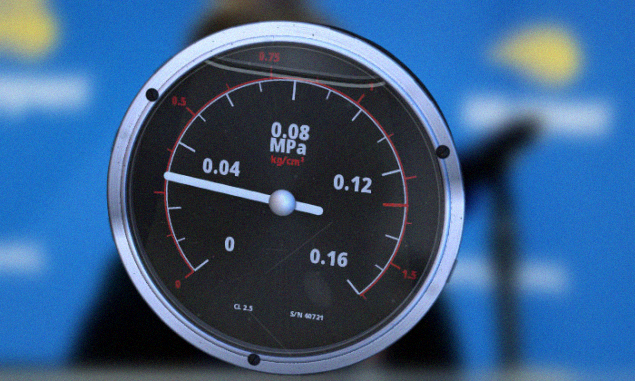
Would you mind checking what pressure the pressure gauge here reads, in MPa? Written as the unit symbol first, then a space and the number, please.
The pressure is MPa 0.03
